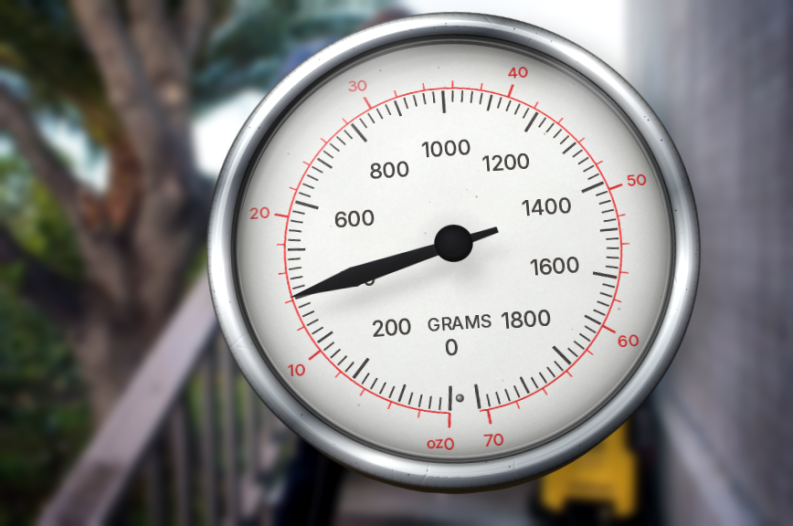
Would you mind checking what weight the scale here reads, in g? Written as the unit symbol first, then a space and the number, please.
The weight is g 400
